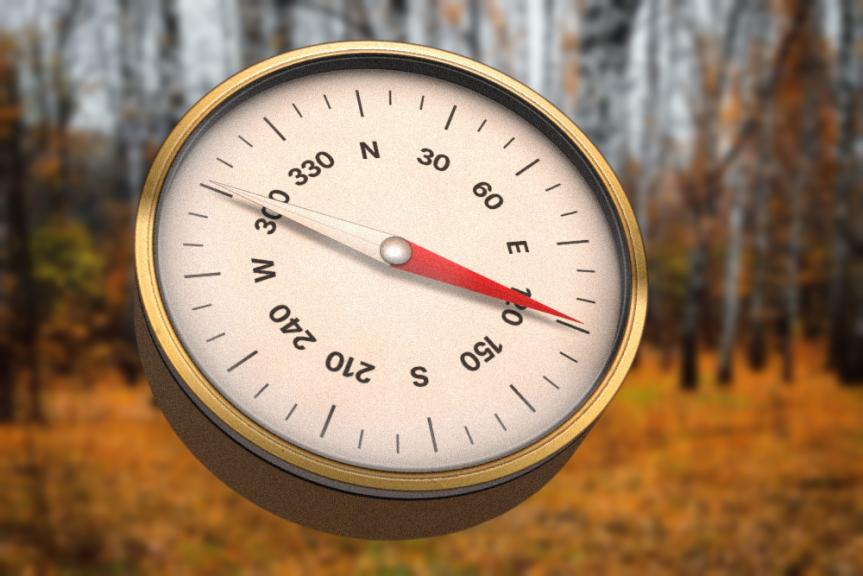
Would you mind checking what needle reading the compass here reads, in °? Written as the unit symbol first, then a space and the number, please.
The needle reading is ° 120
